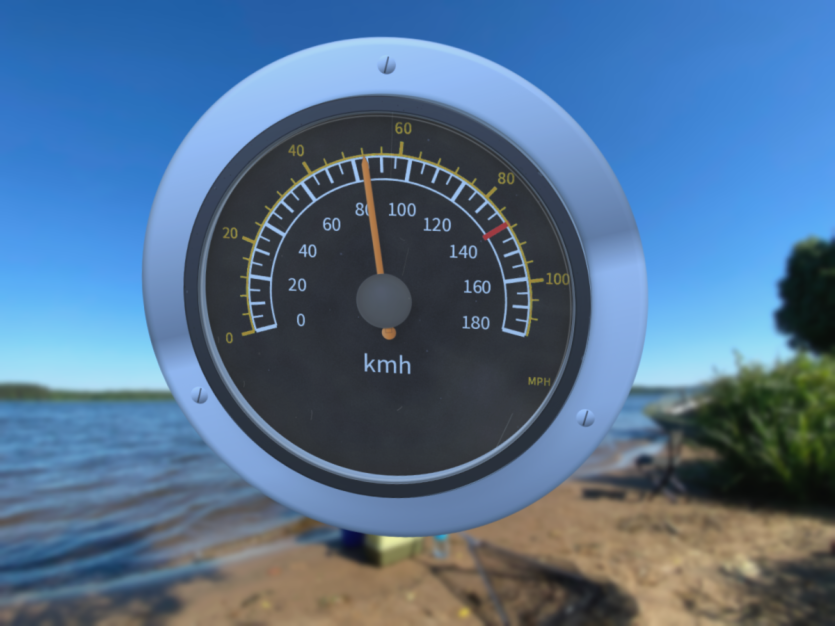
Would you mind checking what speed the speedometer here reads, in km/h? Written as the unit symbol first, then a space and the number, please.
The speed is km/h 85
